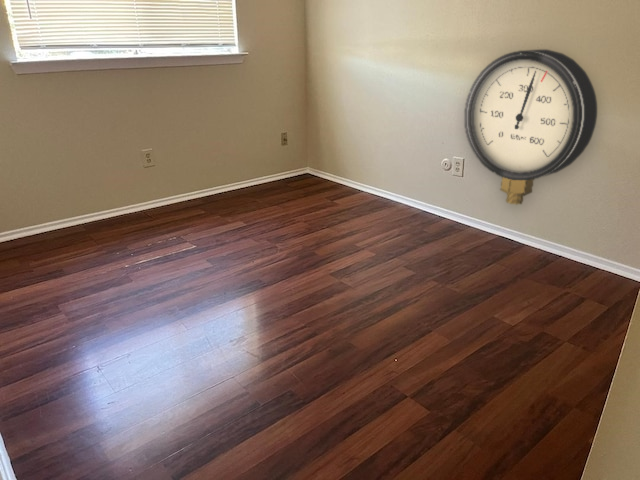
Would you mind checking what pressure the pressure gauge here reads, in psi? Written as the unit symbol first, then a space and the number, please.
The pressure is psi 325
